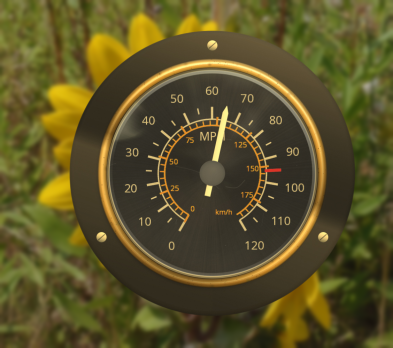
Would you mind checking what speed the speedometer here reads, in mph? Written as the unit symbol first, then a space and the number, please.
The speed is mph 65
